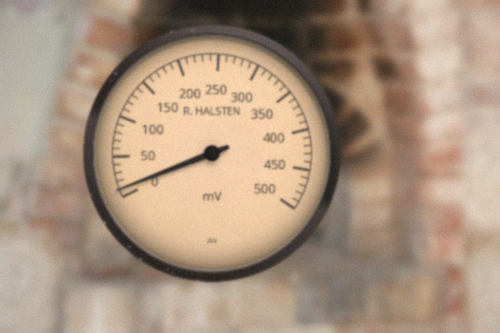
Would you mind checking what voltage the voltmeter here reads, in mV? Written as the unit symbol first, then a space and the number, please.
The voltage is mV 10
